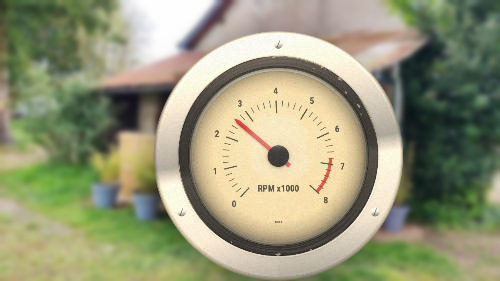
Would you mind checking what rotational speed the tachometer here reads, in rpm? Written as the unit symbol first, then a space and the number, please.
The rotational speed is rpm 2600
